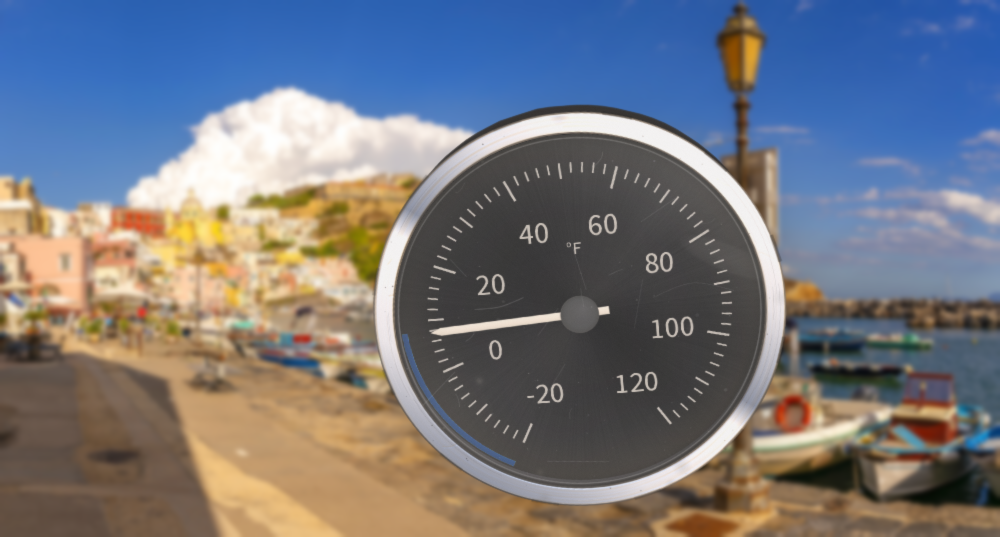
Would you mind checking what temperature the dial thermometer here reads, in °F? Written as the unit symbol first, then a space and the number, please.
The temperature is °F 8
